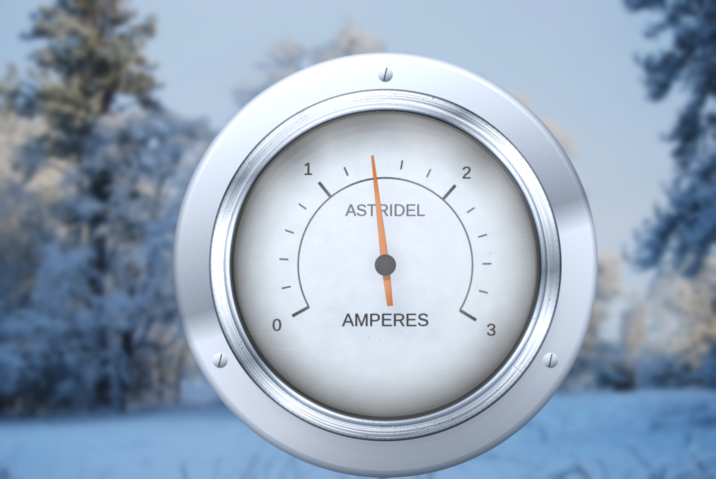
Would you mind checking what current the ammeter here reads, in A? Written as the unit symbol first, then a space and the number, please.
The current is A 1.4
